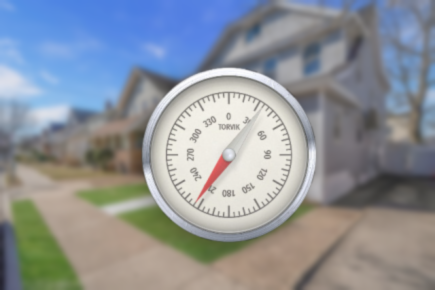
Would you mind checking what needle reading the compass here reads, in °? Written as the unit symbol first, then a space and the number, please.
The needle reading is ° 215
